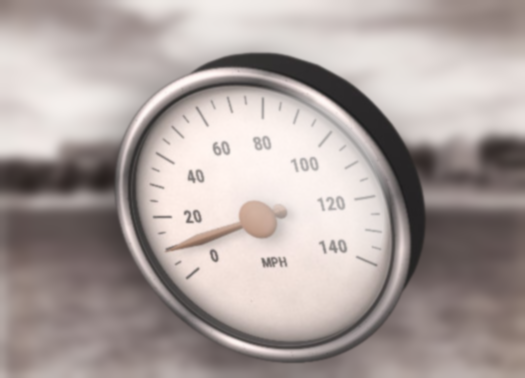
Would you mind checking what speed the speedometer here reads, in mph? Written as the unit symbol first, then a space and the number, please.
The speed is mph 10
